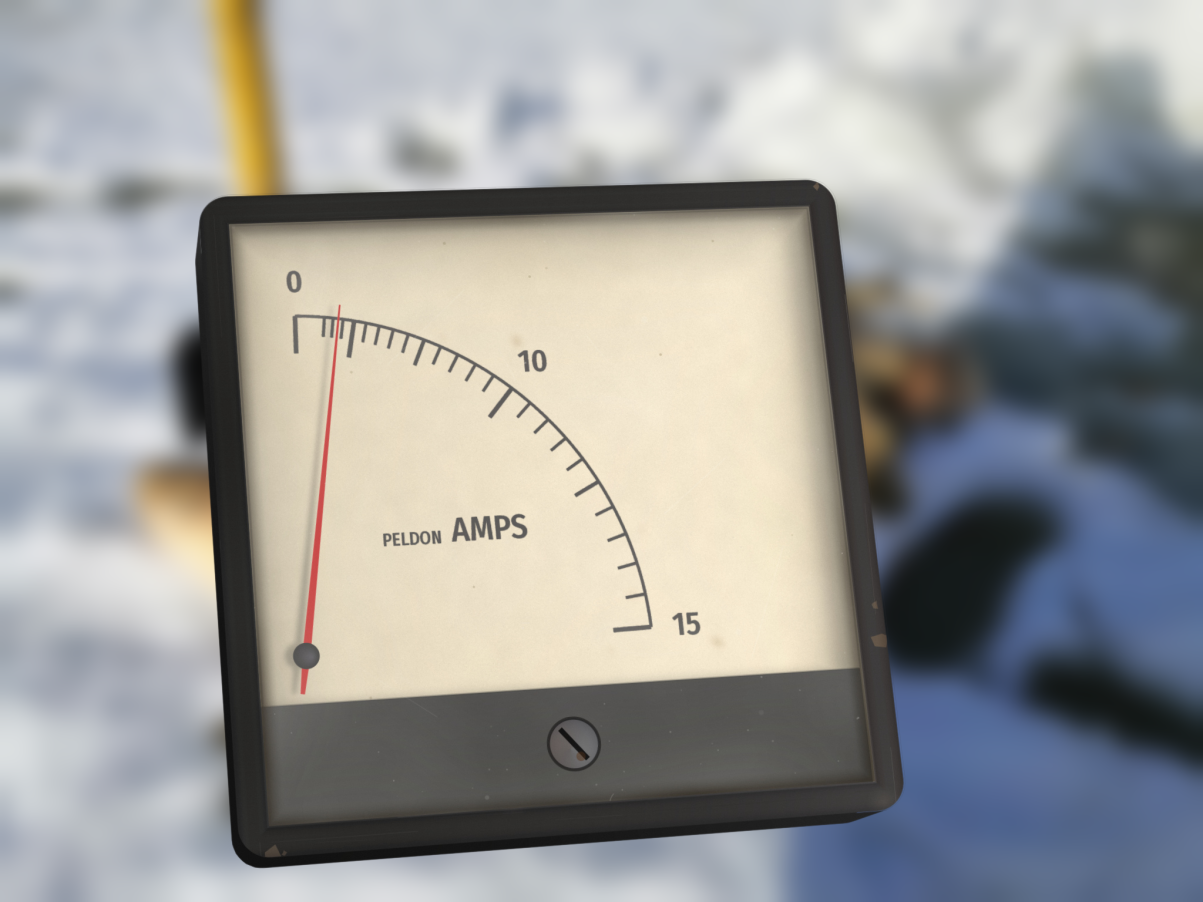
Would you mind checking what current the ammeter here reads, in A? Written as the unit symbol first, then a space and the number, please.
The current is A 4.25
